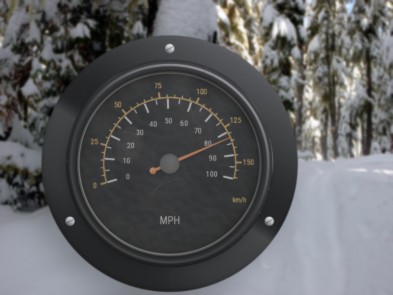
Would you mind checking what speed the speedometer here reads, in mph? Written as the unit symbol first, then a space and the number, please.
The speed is mph 82.5
